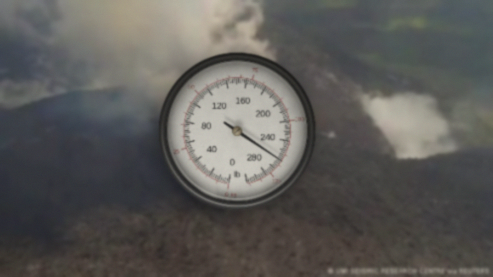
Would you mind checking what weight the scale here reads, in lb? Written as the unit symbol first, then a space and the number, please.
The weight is lb 260
